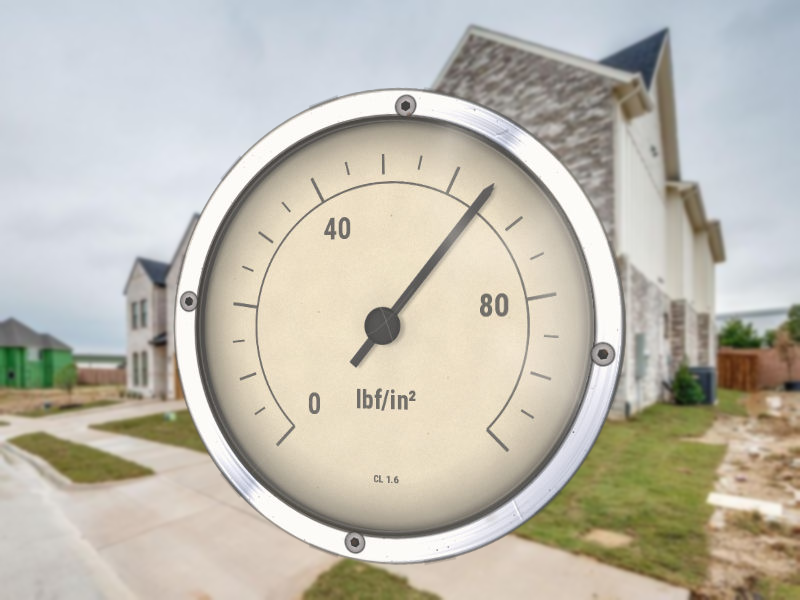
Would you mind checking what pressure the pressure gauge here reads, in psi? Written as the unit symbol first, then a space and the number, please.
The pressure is psi 65
